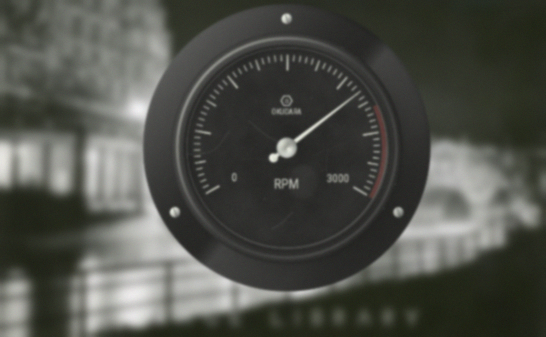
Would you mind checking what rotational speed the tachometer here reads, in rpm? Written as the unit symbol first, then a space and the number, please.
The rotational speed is rpm 2150
